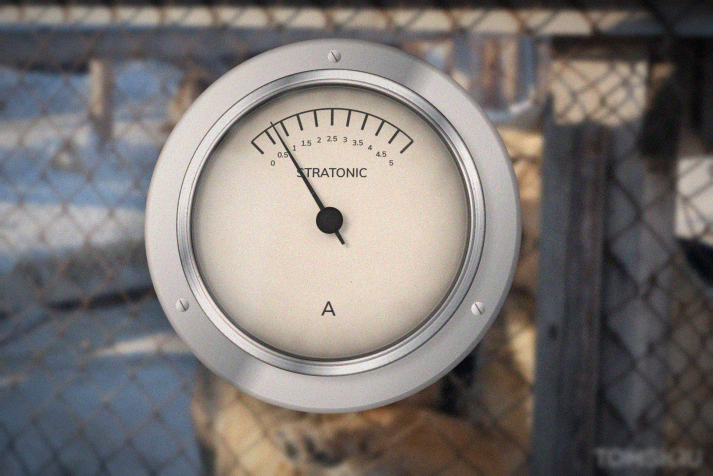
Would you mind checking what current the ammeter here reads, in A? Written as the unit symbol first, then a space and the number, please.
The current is A 0.75
